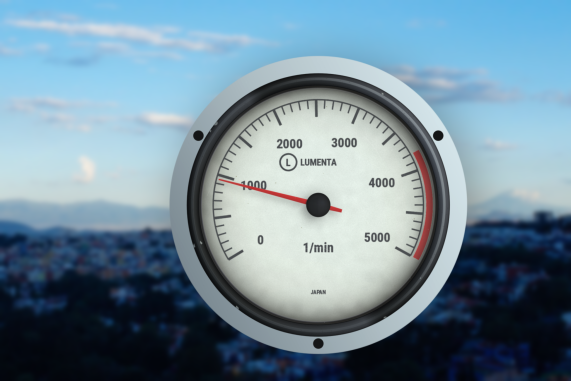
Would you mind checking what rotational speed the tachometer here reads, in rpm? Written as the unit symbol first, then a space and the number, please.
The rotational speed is rpm 950
